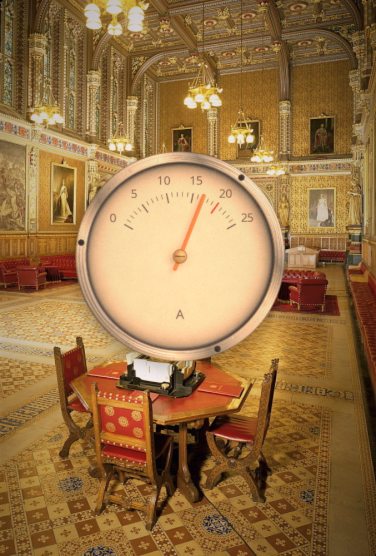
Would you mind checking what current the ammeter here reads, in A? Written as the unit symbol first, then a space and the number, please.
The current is A 17
